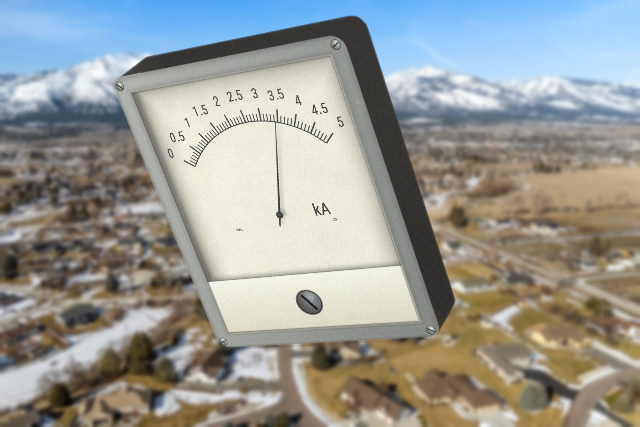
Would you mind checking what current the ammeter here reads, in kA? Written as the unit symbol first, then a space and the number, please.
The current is kA 3.5
